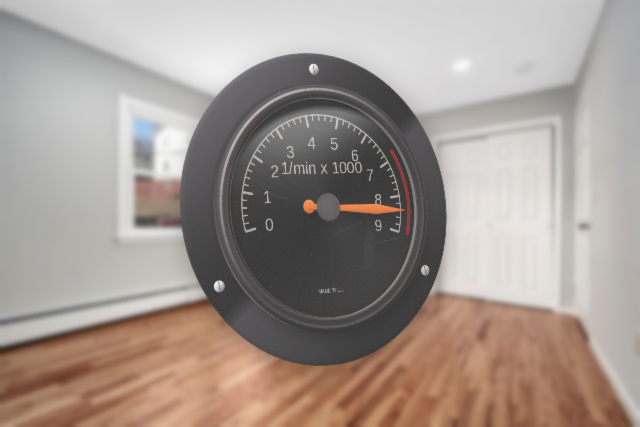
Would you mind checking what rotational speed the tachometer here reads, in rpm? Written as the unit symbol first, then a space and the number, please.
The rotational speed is rpm 8400
